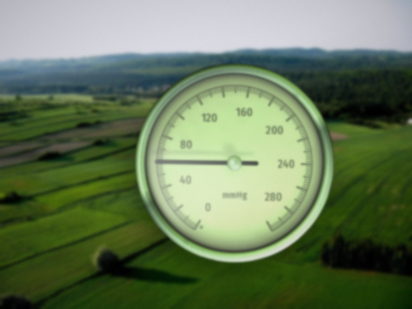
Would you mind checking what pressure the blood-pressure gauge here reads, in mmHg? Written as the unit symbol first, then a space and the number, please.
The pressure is mmHg 60
